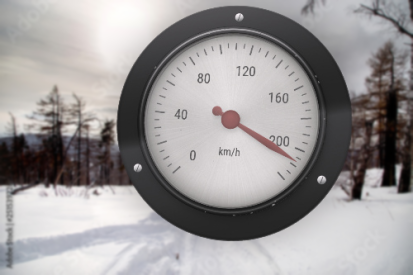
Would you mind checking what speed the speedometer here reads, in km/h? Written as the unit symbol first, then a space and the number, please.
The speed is km/h 207.5
